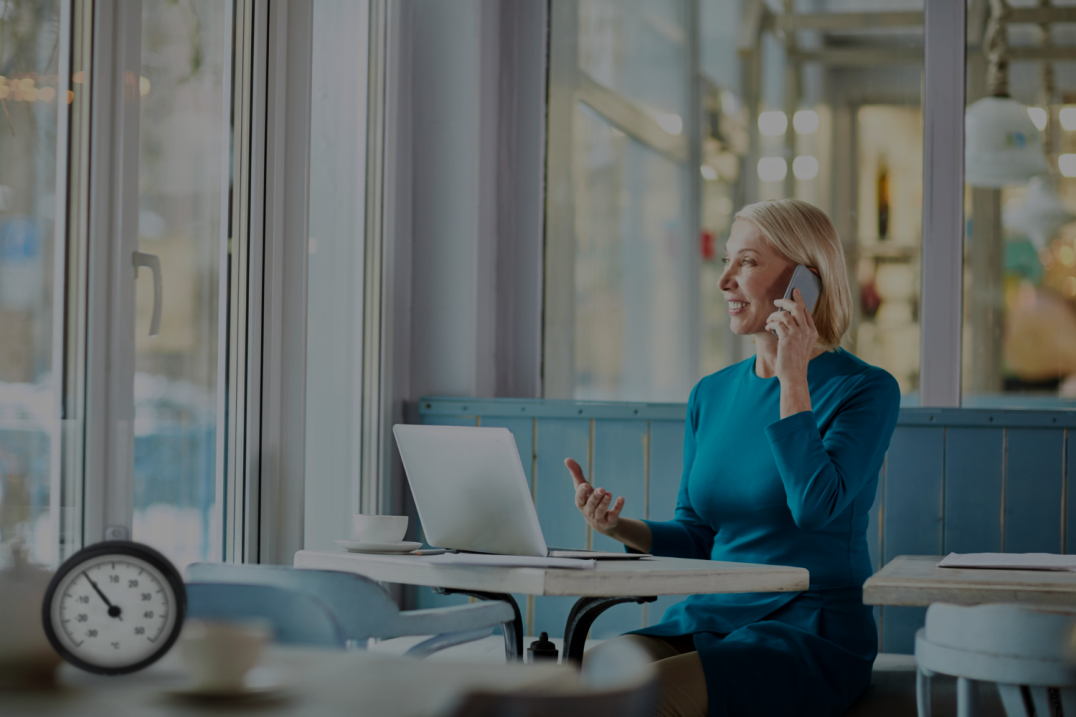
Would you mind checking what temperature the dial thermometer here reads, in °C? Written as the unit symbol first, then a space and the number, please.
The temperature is °C 0
